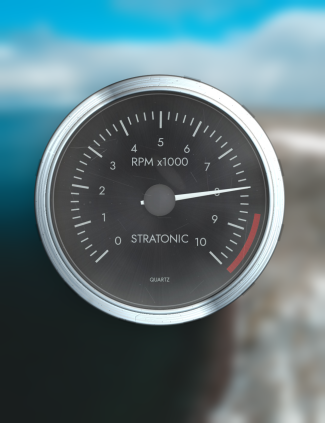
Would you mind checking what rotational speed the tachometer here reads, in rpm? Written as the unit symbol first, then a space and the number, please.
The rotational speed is rpm 8000
